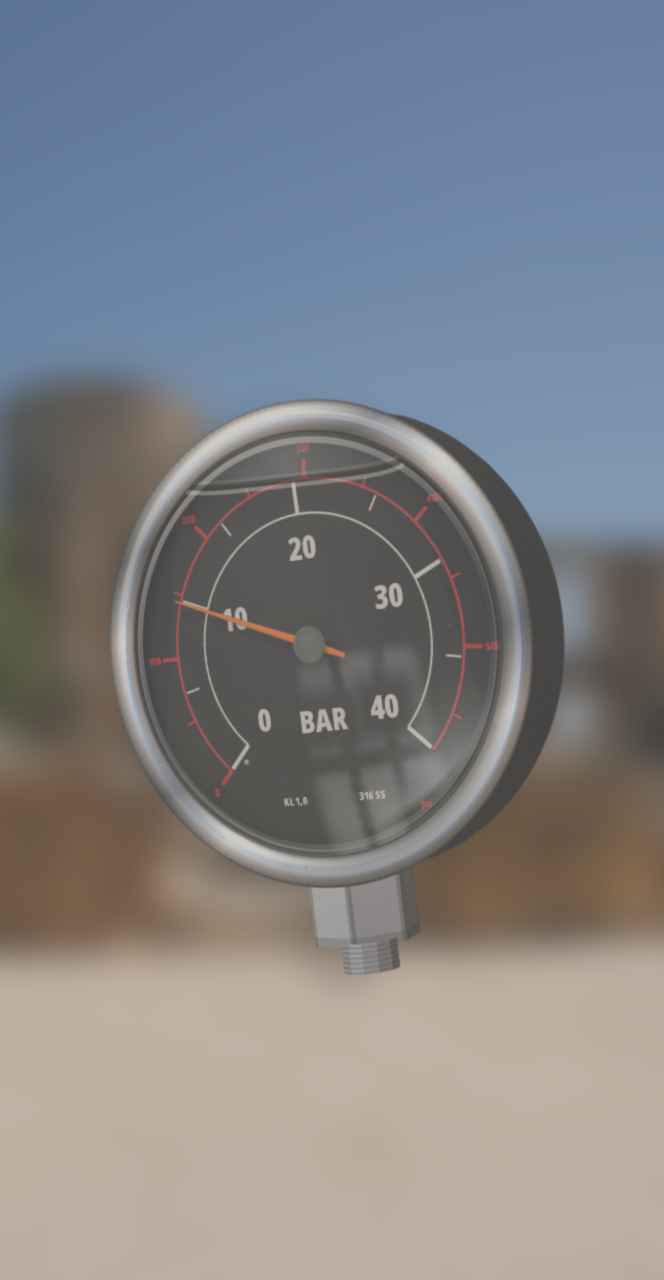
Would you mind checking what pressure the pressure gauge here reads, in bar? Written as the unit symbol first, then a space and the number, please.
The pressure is bar 10
